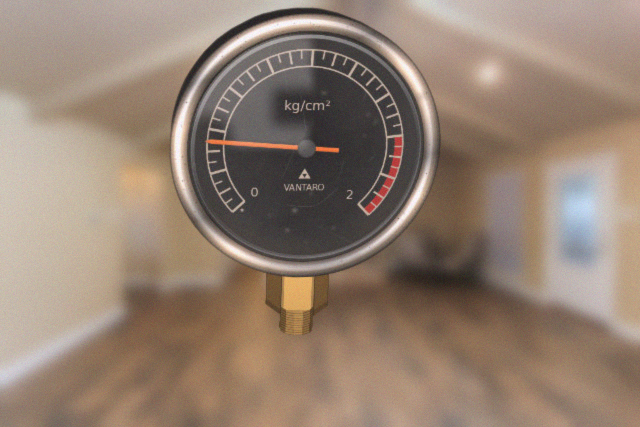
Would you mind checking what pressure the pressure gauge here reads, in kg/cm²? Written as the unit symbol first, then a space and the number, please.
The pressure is kg/cm² 0.35
